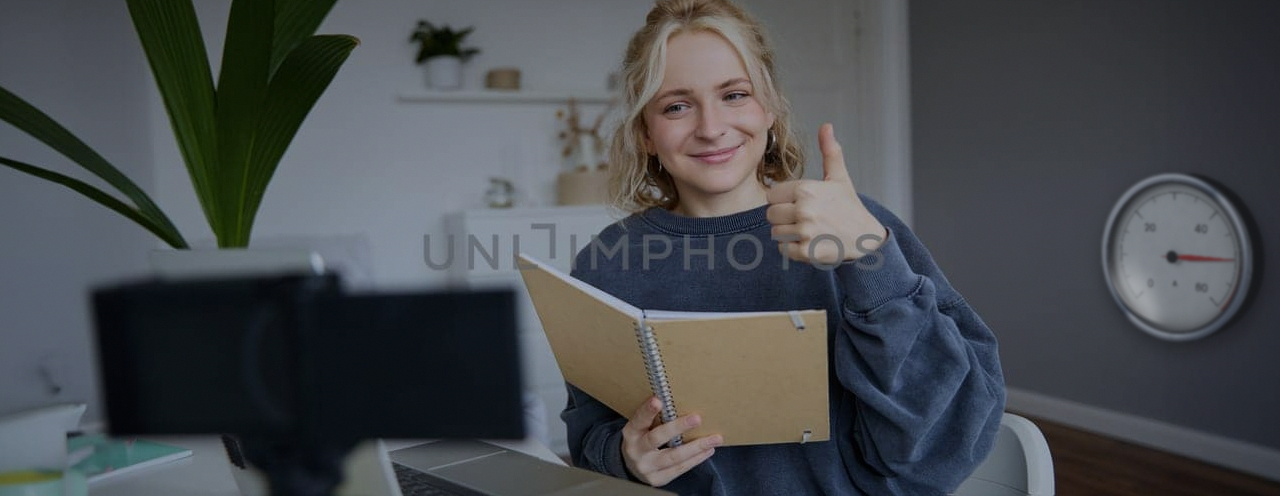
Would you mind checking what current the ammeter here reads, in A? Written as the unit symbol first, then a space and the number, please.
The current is A 50
